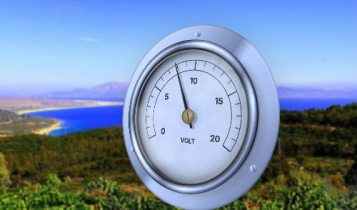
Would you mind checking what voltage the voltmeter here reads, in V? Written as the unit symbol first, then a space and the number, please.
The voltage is V 8
